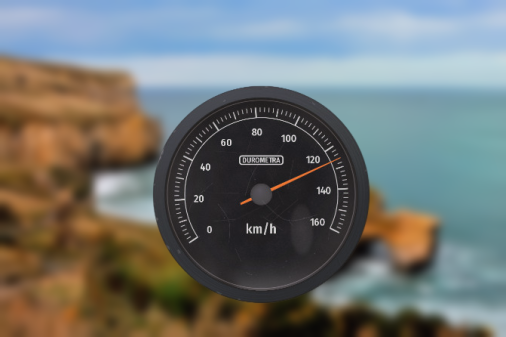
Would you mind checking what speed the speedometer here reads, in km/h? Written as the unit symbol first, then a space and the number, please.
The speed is km/h 126
